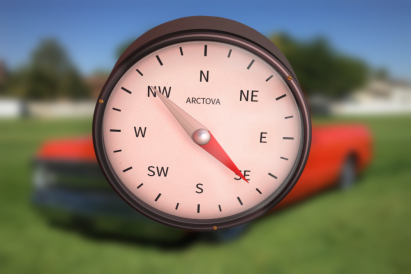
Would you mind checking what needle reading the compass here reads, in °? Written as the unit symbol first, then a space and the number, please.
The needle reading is ° 135
